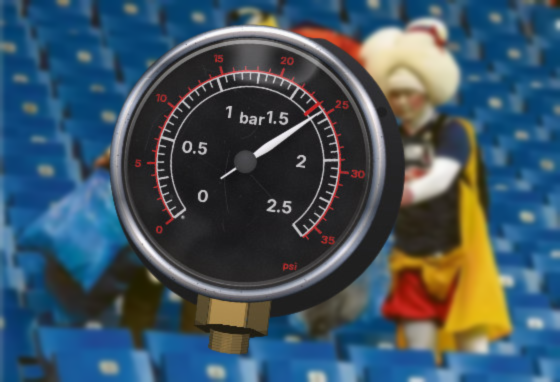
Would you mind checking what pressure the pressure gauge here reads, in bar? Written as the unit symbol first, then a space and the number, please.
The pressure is bar 1.7
